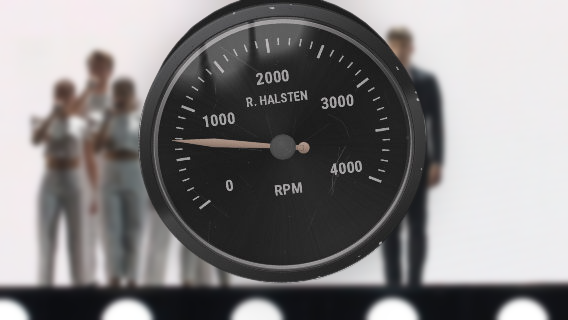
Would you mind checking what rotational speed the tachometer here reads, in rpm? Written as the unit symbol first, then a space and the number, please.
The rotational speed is rpm 700
